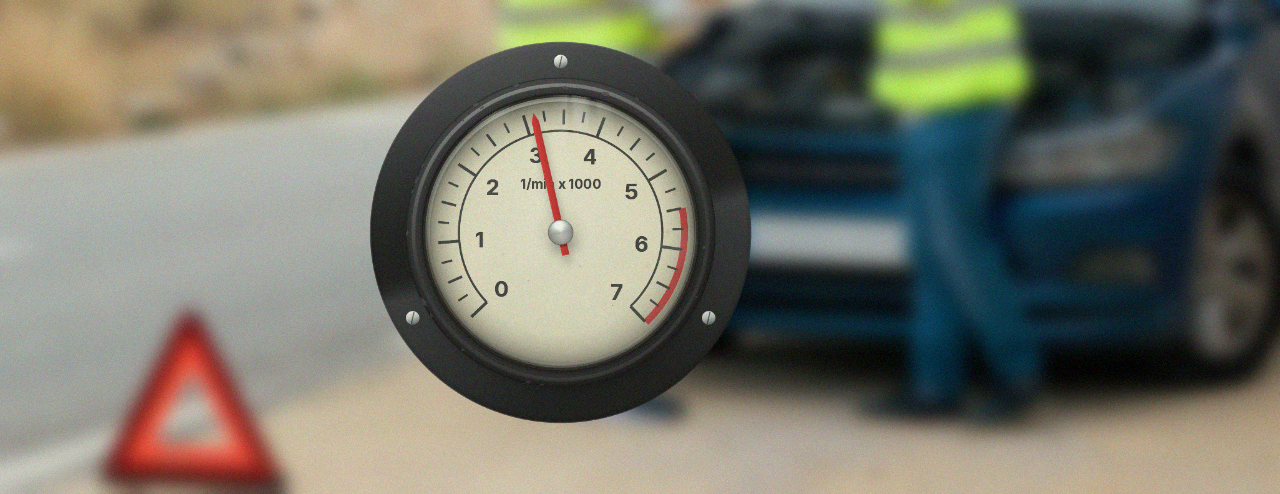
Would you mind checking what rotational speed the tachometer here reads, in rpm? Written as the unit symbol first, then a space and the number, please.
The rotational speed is rpm 3125
